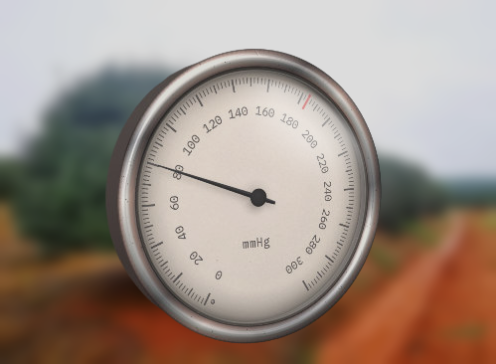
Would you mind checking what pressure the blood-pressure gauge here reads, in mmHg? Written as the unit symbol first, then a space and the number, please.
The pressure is mmHg 80
